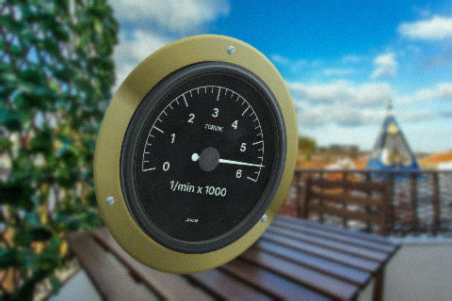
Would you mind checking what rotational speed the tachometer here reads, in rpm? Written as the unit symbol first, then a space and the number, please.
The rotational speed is rpm 5600
